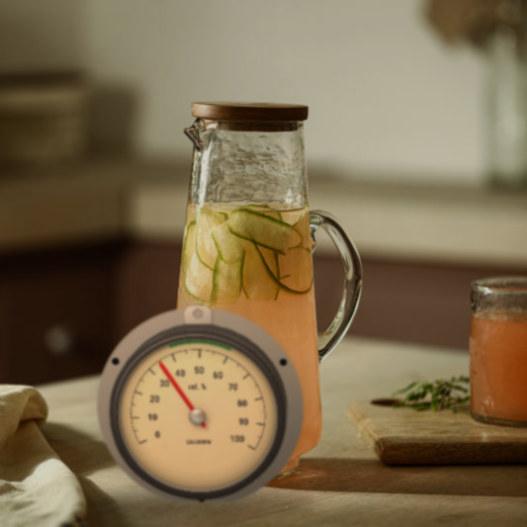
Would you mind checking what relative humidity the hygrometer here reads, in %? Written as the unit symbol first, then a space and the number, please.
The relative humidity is % 35
